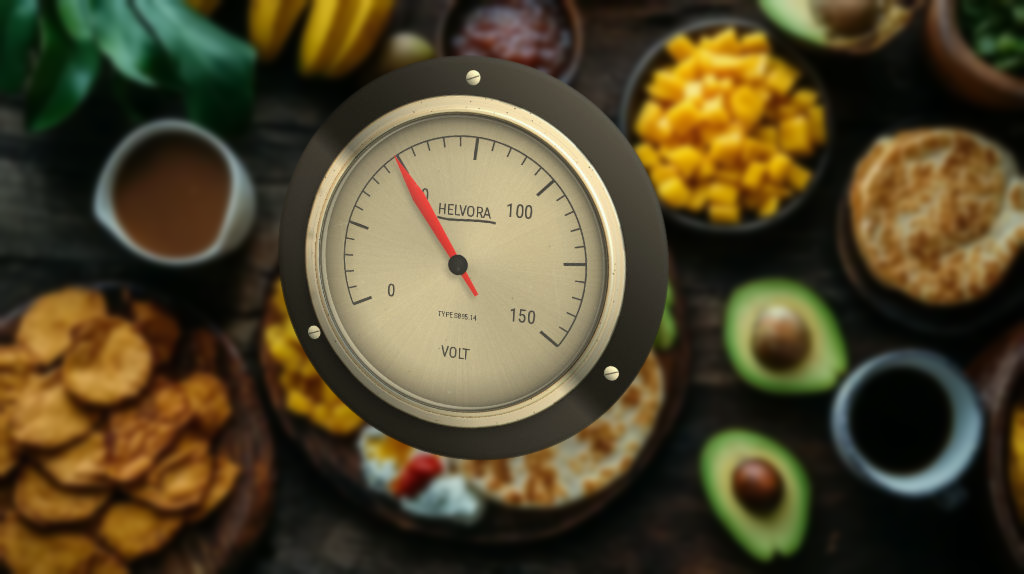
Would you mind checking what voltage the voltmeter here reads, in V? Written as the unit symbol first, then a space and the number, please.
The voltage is V 50
